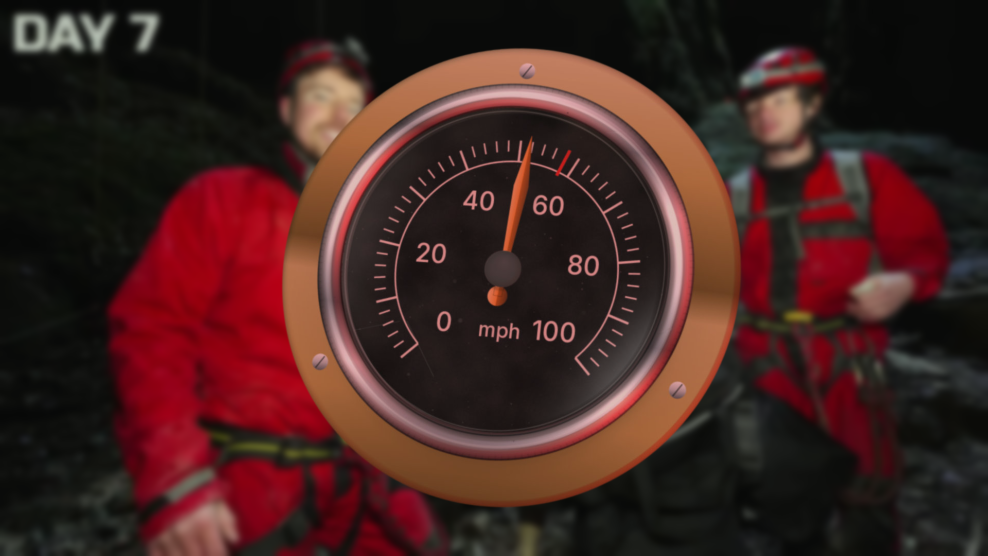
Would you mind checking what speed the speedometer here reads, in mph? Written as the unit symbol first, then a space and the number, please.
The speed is mph 52
